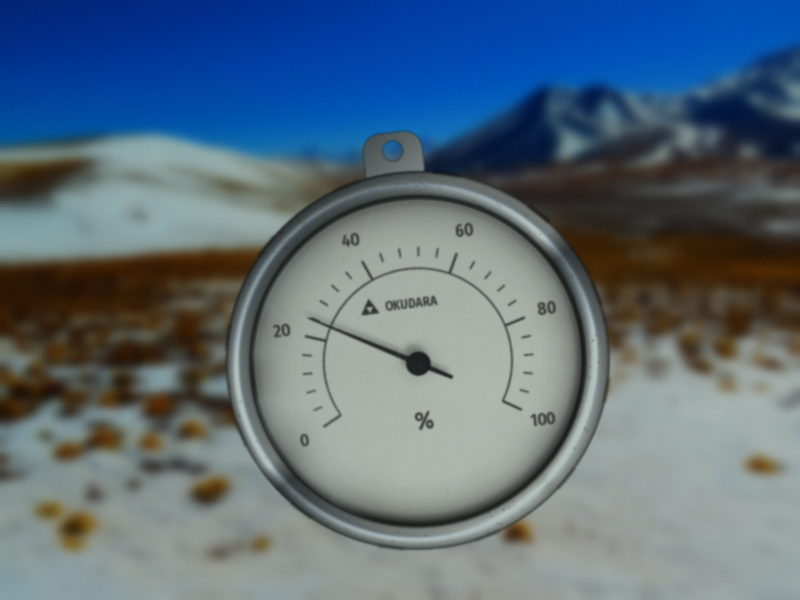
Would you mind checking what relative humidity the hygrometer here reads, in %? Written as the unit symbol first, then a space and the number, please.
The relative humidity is % 24
